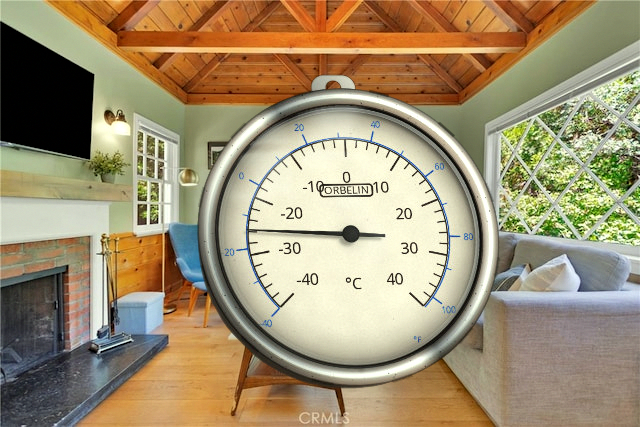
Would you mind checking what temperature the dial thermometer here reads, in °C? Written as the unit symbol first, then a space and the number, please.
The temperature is °C -26
